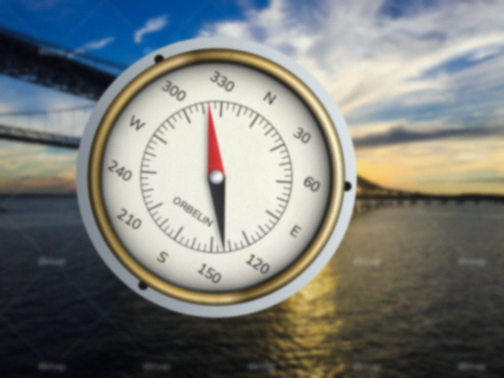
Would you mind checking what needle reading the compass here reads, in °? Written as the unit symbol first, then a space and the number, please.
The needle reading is ° 320
